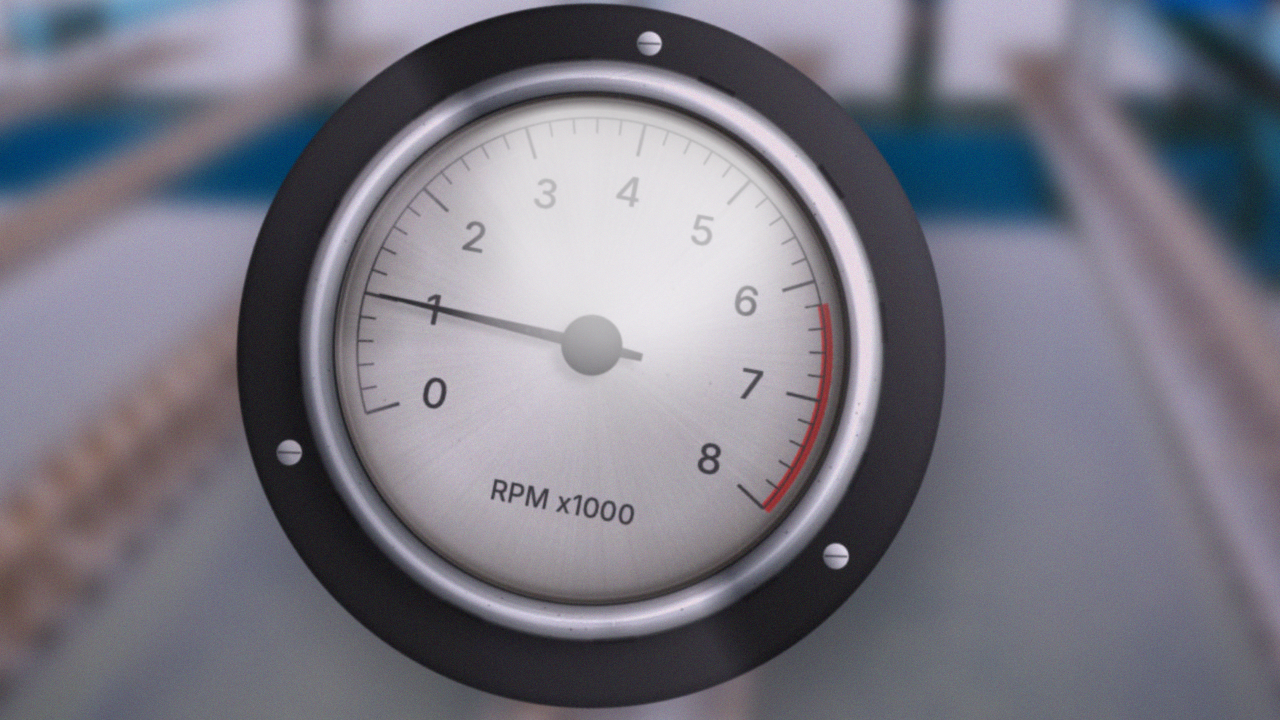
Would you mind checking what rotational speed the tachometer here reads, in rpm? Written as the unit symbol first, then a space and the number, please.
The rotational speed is rpm 1000
